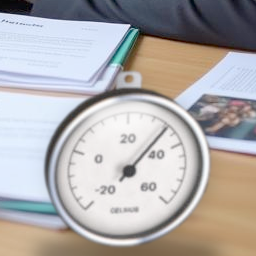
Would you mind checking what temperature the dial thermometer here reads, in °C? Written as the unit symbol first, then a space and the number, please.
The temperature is °C 32
